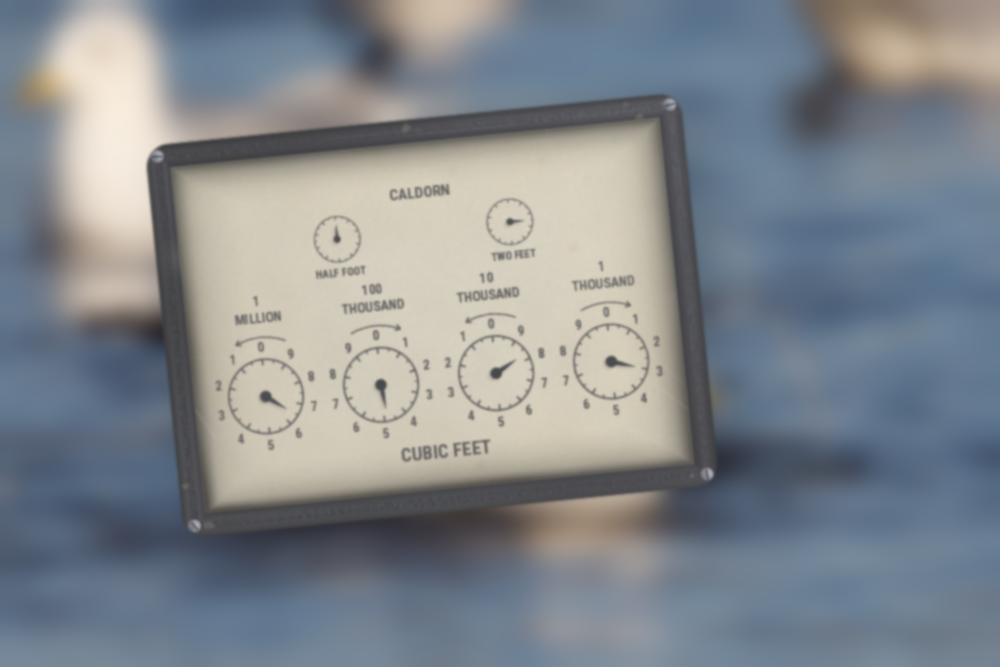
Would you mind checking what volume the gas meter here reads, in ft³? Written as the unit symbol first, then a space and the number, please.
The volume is ft³ 648300
